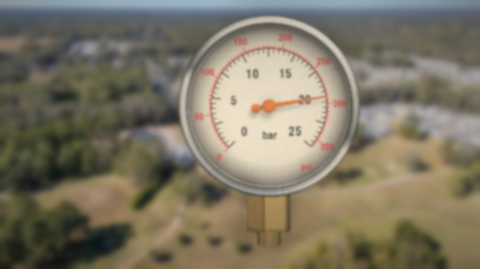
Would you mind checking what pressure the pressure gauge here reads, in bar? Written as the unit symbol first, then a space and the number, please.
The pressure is bar 20
